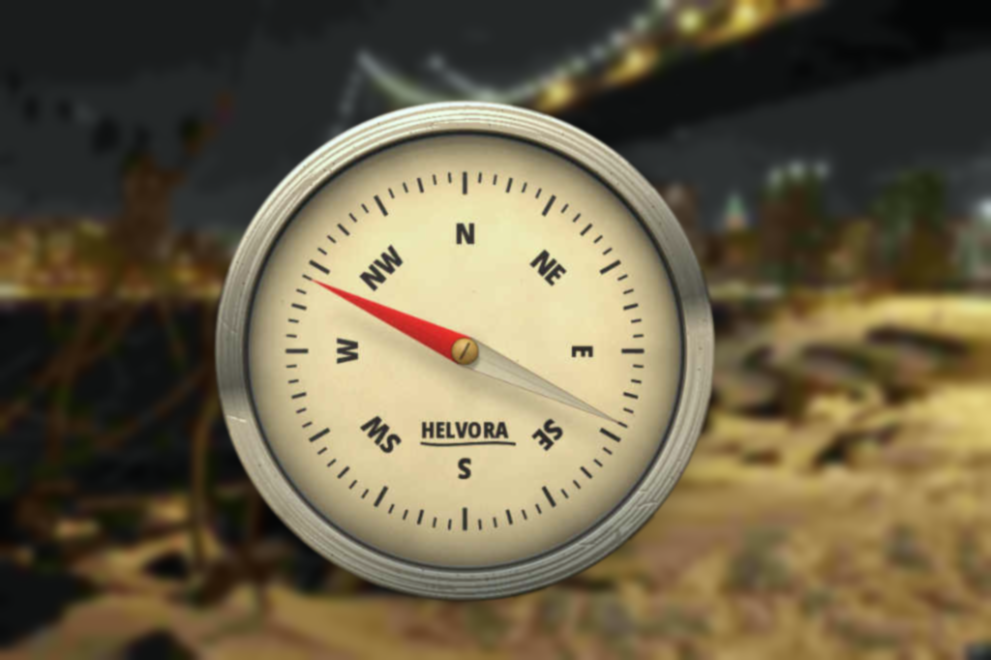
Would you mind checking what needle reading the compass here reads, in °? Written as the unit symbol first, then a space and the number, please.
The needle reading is ° 295
